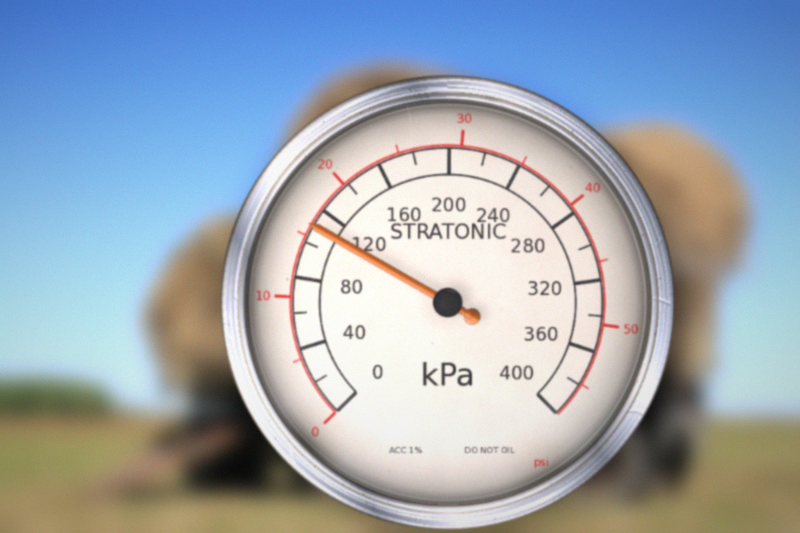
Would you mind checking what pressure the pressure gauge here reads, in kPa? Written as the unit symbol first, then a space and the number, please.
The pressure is kPa 110
